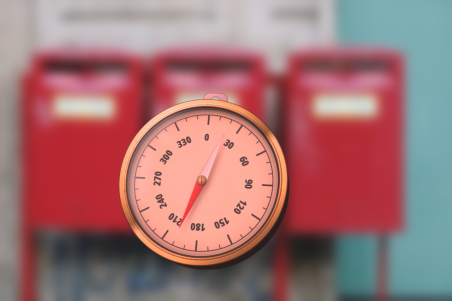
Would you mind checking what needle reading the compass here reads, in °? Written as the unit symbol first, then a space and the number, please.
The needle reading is ° 200
